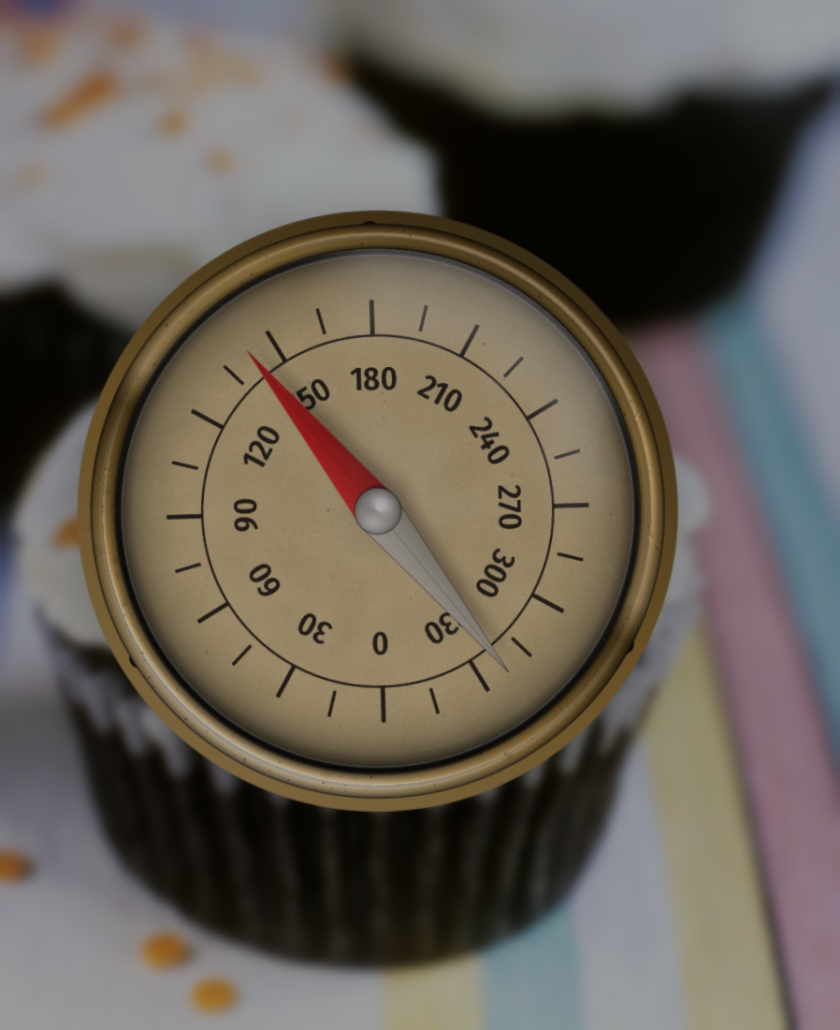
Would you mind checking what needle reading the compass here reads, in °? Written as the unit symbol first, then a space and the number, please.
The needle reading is ° 142.5
